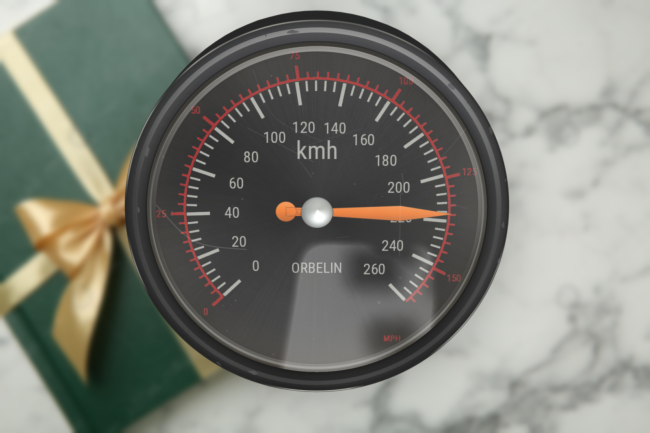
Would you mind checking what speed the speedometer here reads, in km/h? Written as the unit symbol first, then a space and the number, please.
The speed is km/h 216
